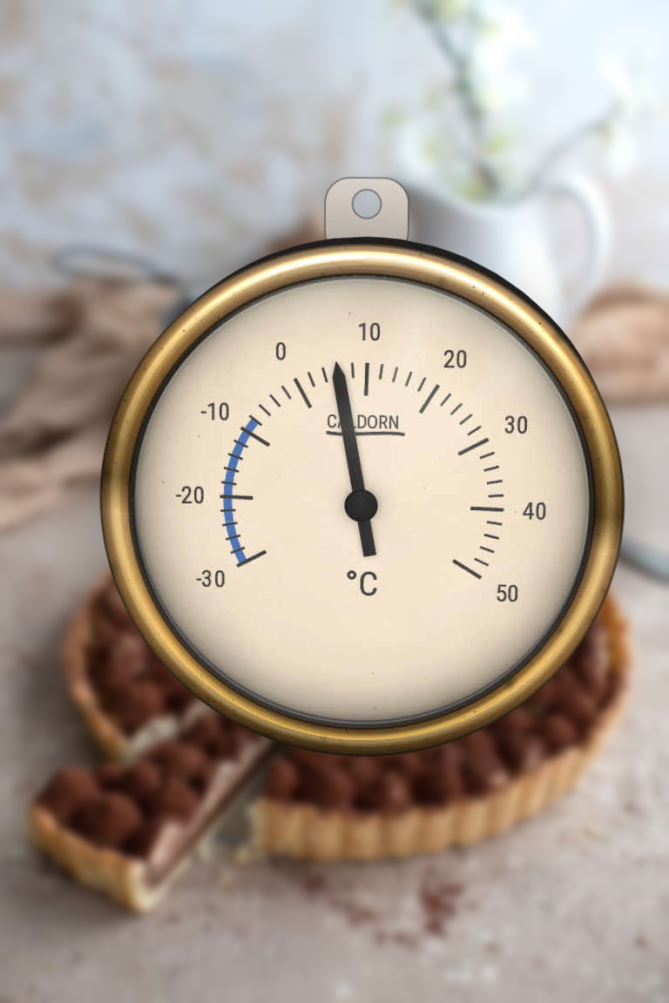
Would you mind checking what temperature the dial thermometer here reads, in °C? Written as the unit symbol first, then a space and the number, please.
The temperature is °C 6
